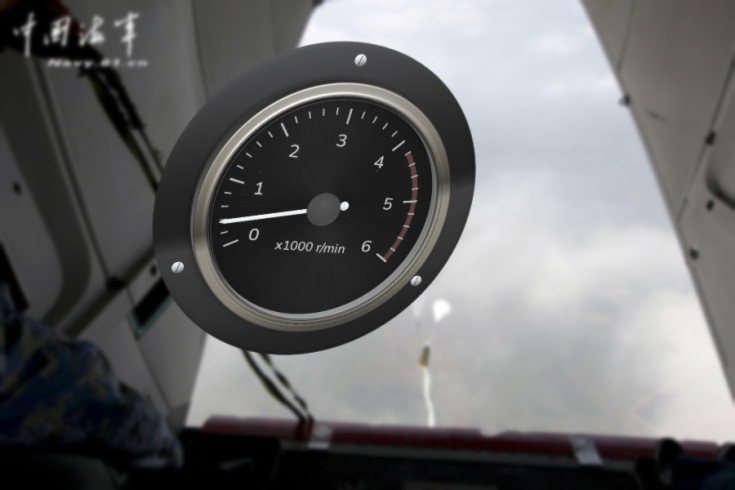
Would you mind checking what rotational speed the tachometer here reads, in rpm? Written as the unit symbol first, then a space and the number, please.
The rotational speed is rpm 400
